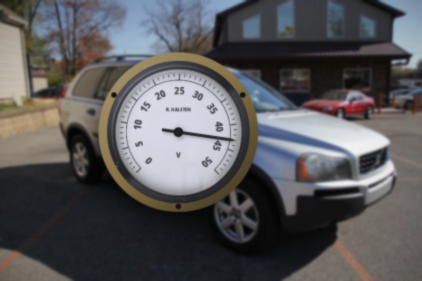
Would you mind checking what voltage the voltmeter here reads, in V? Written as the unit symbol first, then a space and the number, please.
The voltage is V 43
